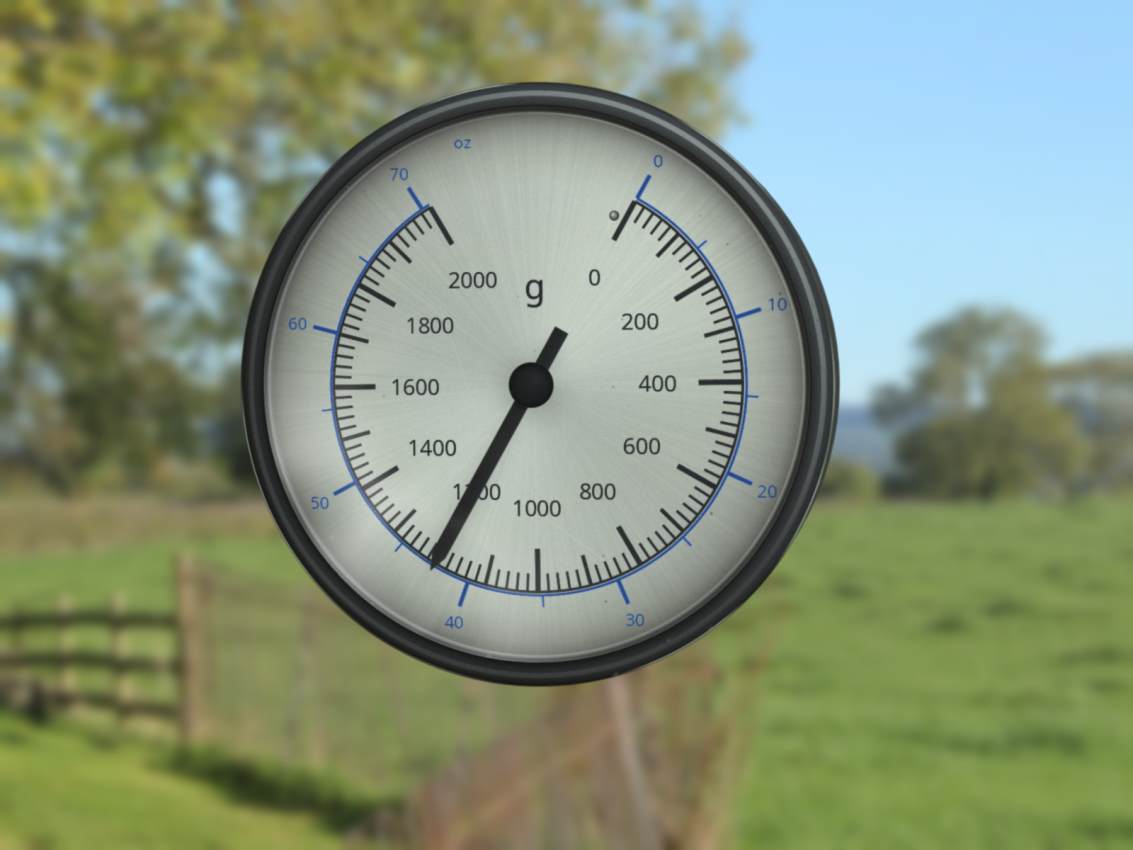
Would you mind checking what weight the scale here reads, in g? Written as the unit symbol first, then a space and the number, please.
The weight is g 1200
